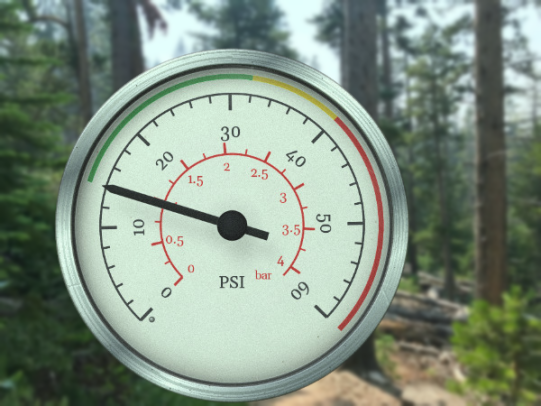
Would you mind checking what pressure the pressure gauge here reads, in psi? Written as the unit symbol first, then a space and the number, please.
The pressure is psi 14
